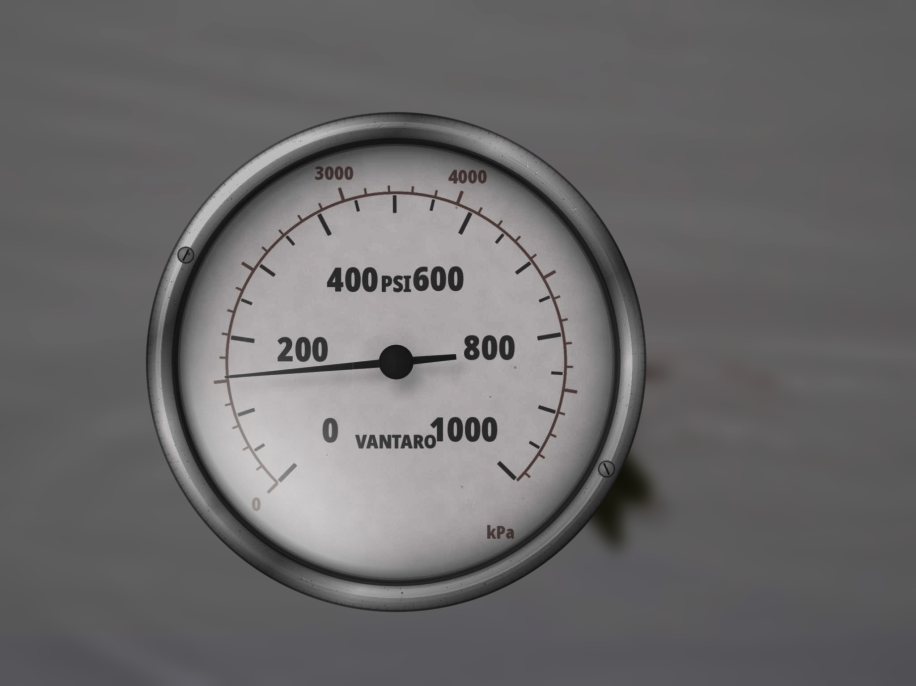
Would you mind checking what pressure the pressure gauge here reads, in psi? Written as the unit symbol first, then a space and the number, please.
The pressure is psi 150
